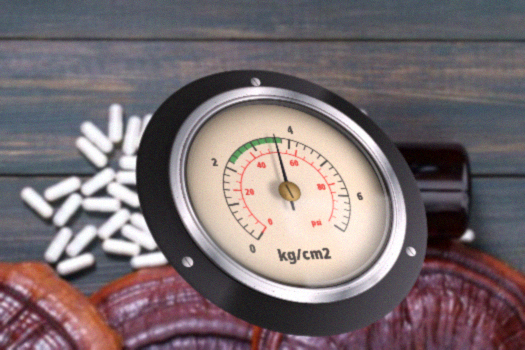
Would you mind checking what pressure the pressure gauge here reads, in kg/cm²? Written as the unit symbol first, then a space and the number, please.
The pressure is kg/cm² 3.6
